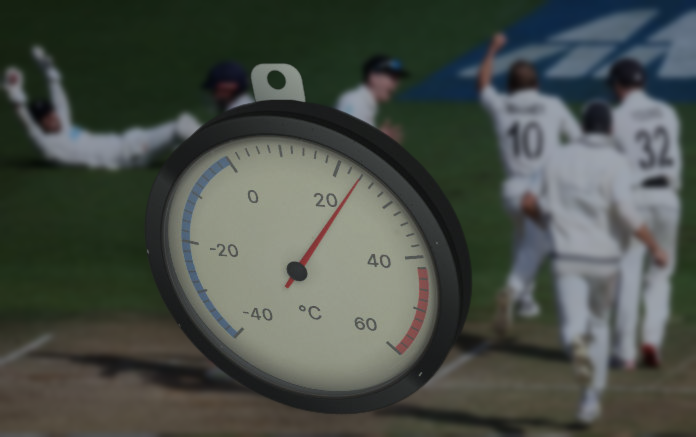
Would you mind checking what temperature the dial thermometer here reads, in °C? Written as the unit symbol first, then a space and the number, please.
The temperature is °C 24
